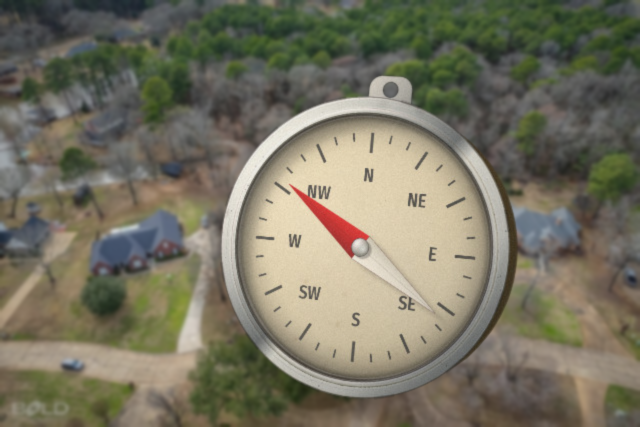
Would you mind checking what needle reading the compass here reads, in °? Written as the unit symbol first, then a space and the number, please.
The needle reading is ° 305
